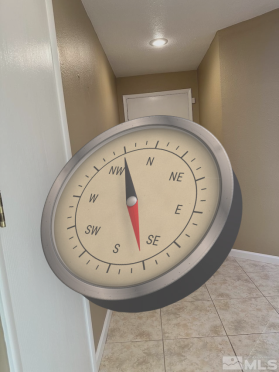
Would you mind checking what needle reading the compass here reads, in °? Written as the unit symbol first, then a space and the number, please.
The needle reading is ° 150
